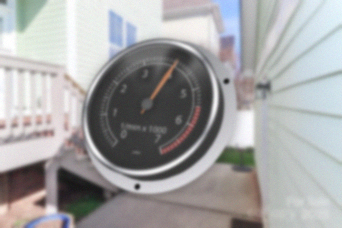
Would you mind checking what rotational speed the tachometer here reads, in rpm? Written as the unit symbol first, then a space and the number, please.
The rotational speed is rpm 4000
